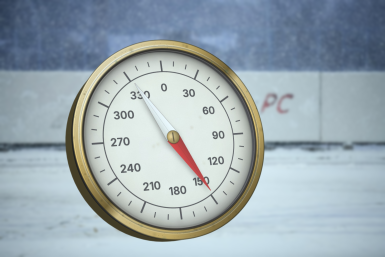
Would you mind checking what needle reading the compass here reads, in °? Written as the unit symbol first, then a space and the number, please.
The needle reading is ° 150
